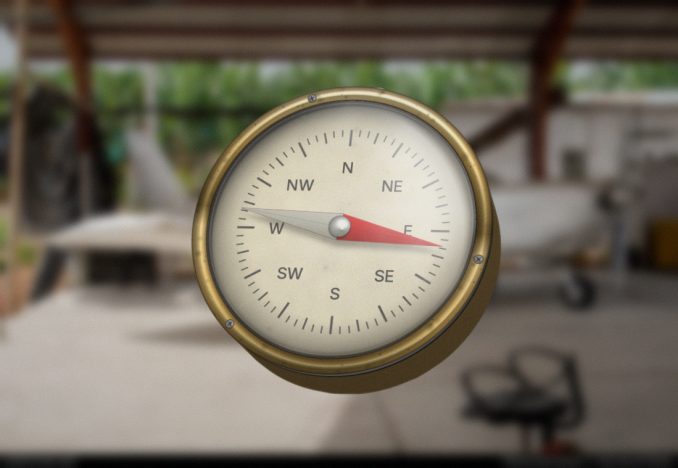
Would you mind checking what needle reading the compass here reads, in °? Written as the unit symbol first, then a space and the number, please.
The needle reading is ° 100
